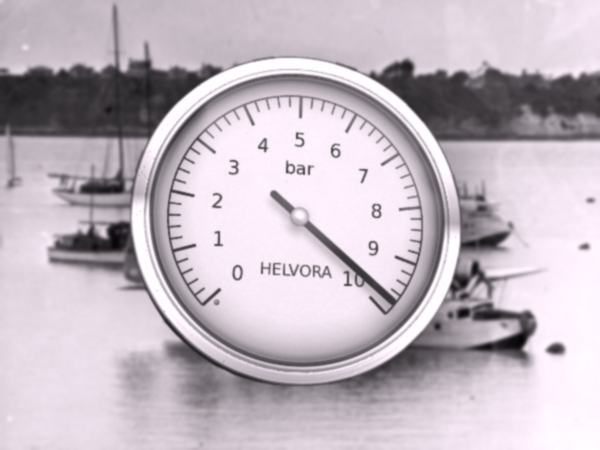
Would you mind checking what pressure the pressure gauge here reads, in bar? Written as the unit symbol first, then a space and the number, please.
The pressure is bar 9.8
